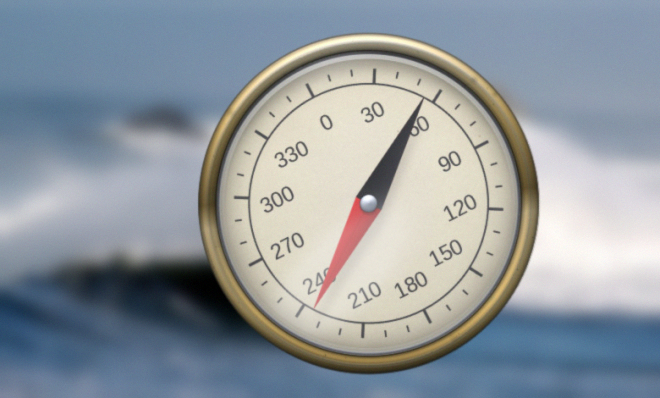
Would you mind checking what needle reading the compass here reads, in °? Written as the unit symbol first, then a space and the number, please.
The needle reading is ° 235
